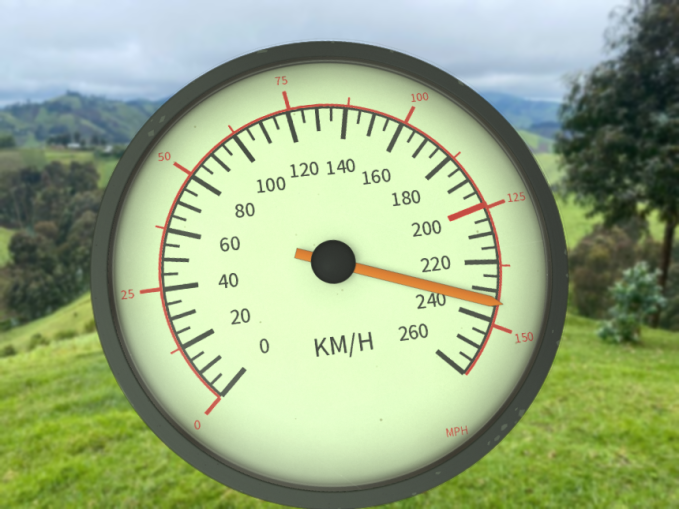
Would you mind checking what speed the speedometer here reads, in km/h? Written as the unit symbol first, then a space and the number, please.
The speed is km/h 235
